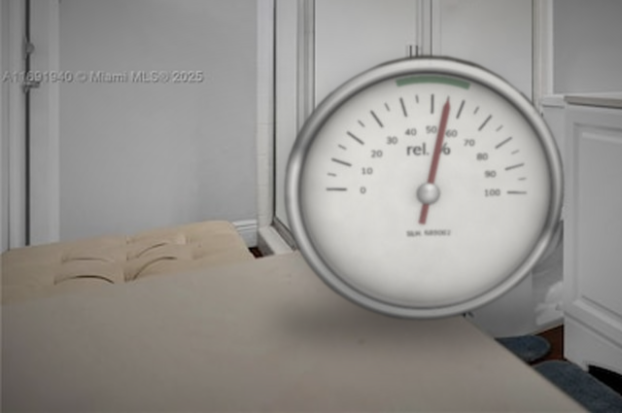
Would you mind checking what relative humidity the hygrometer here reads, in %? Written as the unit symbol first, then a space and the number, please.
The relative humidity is % 55
